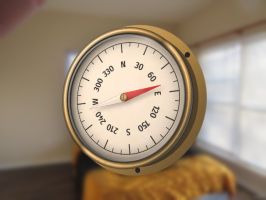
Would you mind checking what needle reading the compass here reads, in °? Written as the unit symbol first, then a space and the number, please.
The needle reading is ° 80
